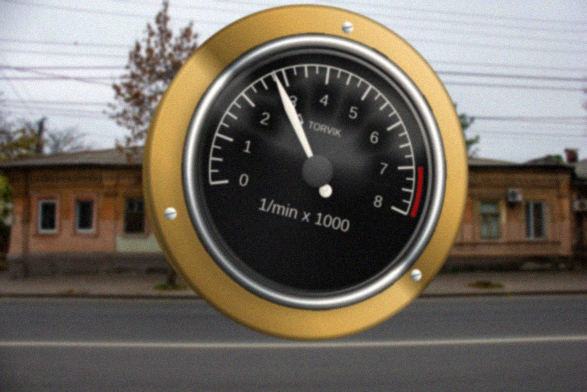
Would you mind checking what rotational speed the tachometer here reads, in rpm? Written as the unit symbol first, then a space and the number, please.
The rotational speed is rpm 2750
